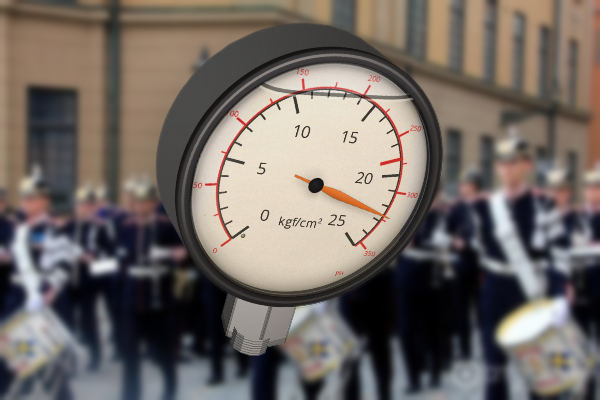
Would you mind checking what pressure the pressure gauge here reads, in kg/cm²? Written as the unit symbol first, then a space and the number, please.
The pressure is kg/cm² 22.5
